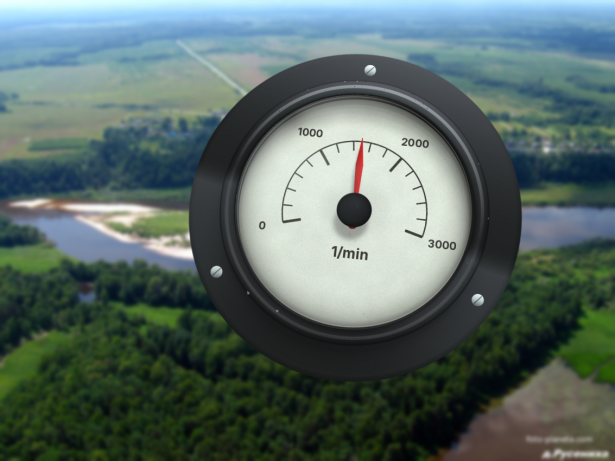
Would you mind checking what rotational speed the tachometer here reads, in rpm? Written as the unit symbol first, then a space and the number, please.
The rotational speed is rpm 1500
